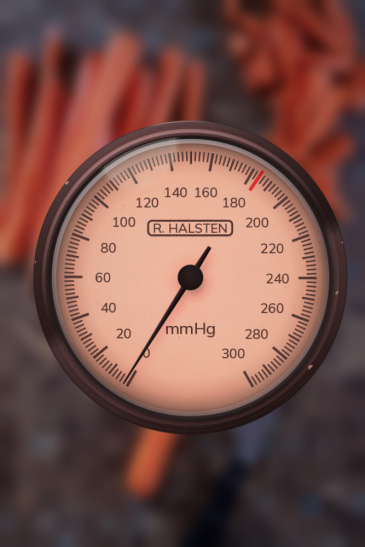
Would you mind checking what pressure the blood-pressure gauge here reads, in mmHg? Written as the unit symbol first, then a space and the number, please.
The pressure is mmHg 2
